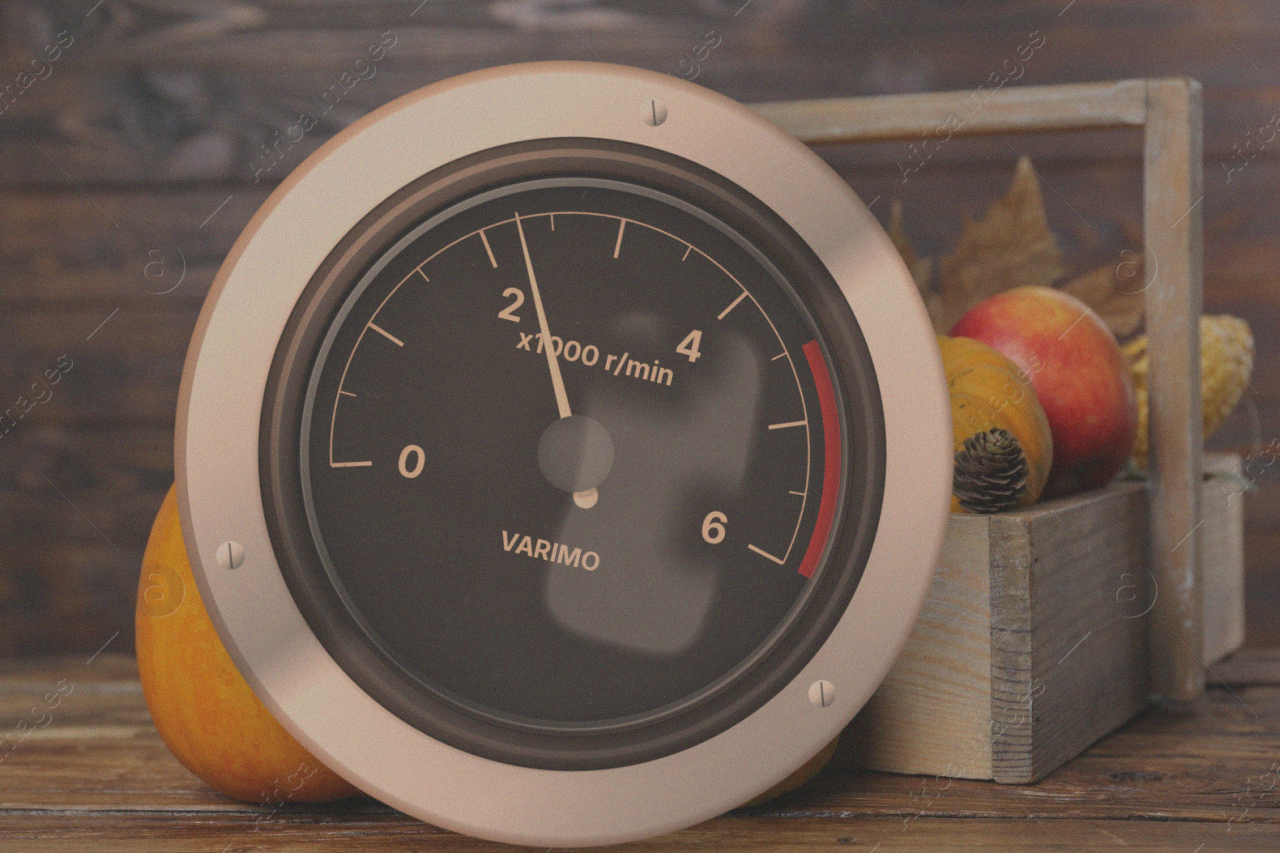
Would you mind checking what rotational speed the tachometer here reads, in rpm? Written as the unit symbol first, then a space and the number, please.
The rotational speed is rpm 2250
